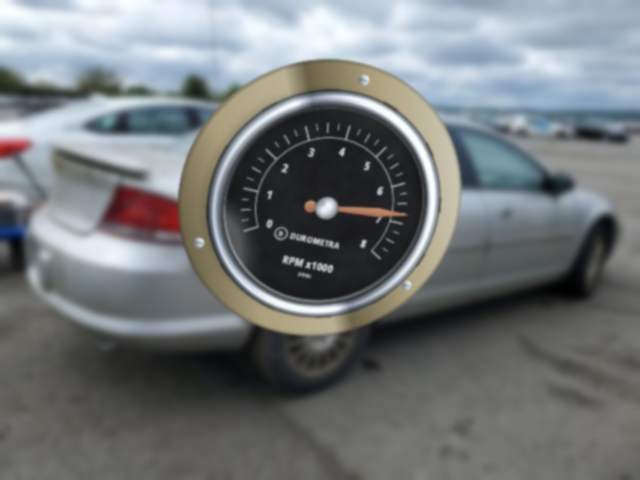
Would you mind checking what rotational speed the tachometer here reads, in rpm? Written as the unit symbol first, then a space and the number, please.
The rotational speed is rpm 6750
